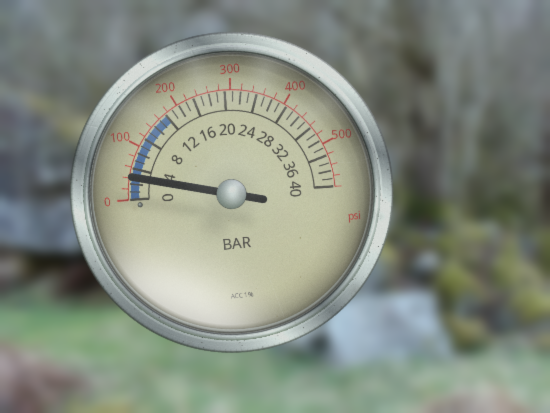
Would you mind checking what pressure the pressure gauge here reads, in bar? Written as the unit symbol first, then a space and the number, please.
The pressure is bar 3
